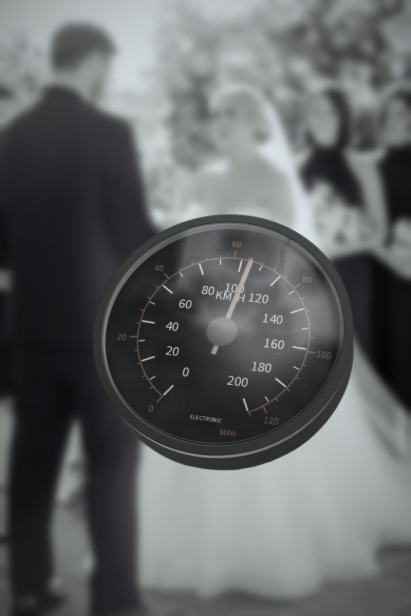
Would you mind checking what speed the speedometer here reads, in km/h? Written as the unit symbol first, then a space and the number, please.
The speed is km/h 105
